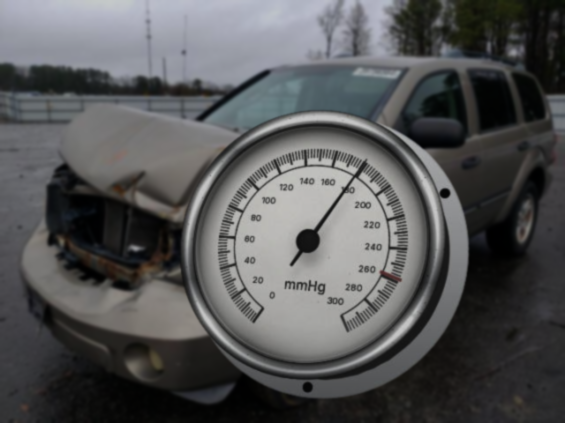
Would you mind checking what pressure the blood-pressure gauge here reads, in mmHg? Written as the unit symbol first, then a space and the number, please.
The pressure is mmHg 180
